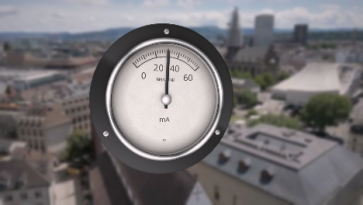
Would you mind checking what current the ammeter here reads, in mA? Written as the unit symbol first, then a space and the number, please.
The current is mA 30
